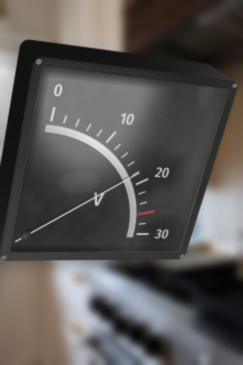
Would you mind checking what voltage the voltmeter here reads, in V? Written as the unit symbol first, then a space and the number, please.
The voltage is V 18
